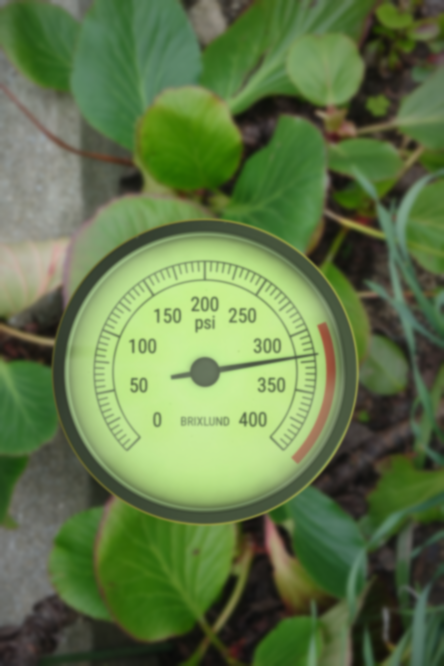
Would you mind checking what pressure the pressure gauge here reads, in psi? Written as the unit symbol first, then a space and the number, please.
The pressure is psi 320
